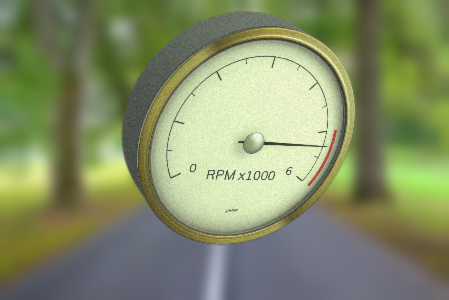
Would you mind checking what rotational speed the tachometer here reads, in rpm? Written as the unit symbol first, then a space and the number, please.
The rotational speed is rpm 5250
